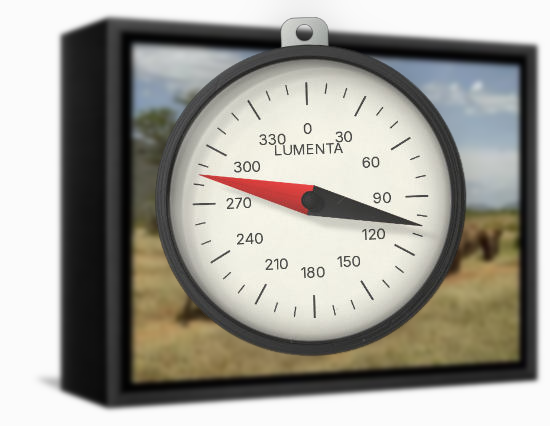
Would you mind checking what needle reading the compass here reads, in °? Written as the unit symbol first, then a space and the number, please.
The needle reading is ° 285
